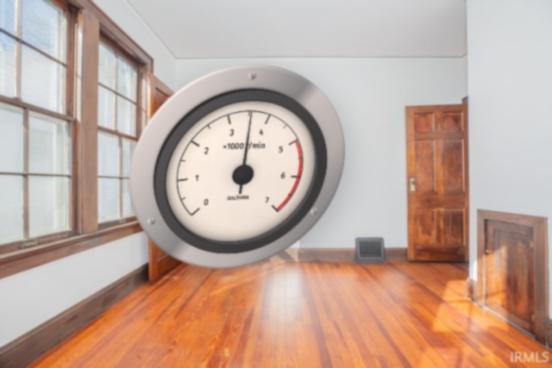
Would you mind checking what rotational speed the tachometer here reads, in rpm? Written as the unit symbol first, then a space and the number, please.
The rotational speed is rpm 3500
